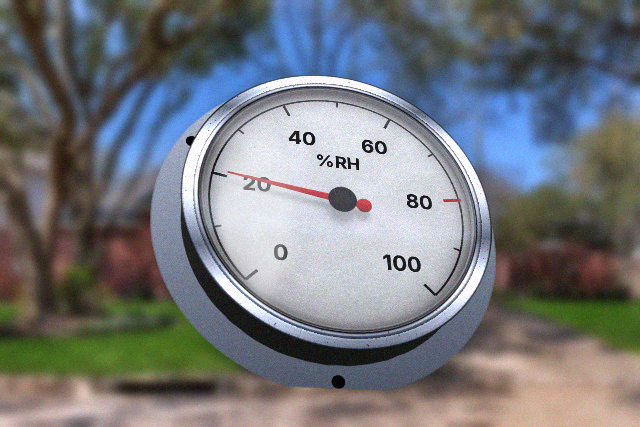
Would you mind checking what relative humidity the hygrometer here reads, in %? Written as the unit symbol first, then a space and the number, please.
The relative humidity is % 20
